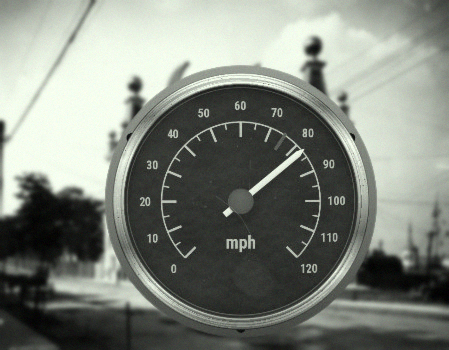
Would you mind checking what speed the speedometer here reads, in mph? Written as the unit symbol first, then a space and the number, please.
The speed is mph 82.5
